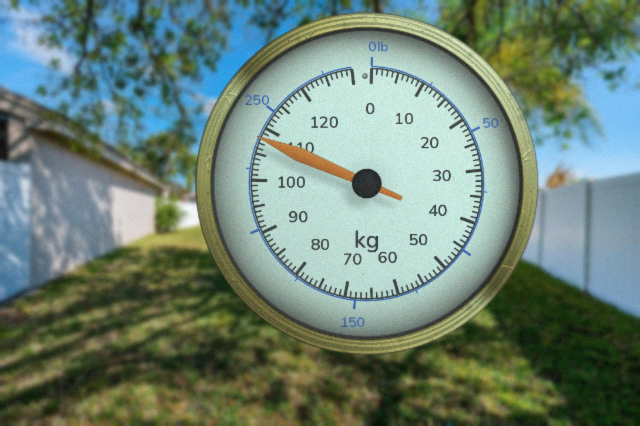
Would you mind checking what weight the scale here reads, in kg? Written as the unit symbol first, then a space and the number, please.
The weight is kg 108
